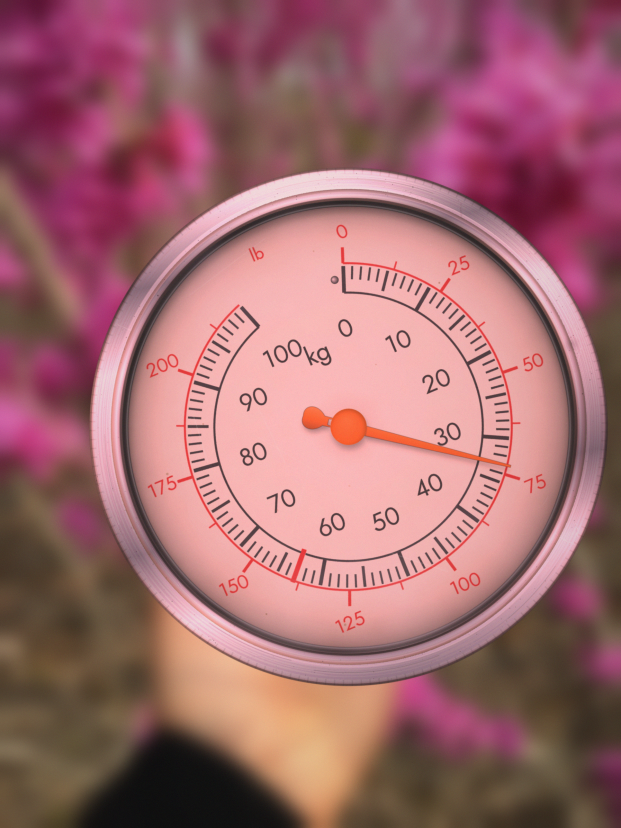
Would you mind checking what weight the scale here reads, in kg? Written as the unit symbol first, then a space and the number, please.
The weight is kg 33
